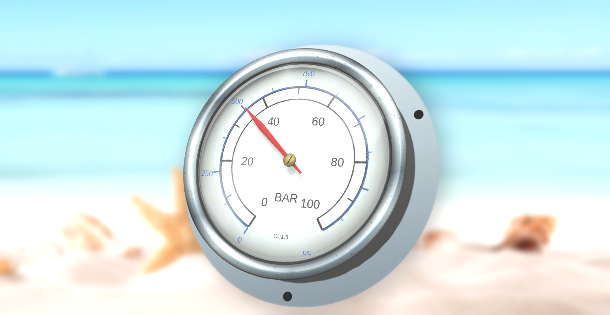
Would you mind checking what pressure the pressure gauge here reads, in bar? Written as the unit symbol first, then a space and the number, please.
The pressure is bar 35
